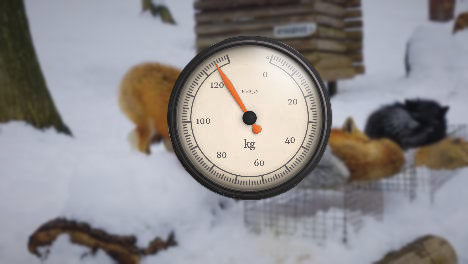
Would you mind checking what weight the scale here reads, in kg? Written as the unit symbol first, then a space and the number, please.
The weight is kg 125
